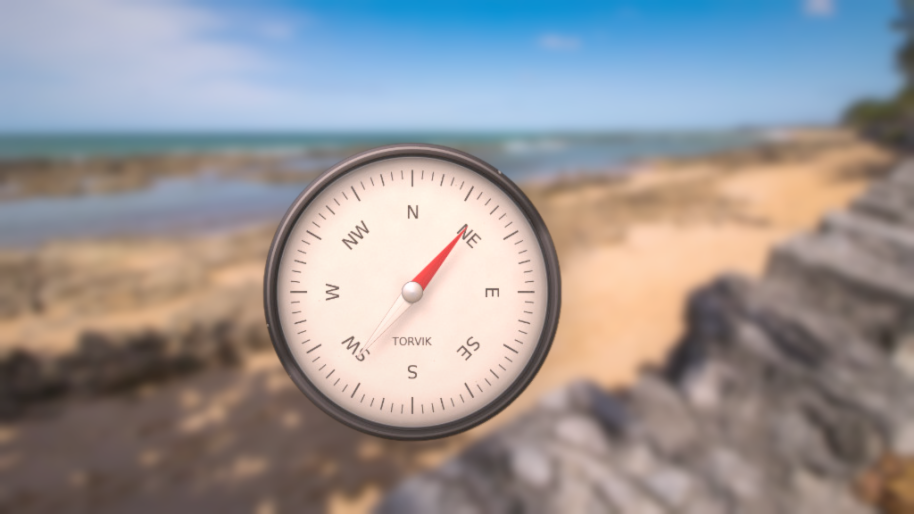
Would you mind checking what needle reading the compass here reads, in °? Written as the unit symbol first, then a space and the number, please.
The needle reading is ° 40
